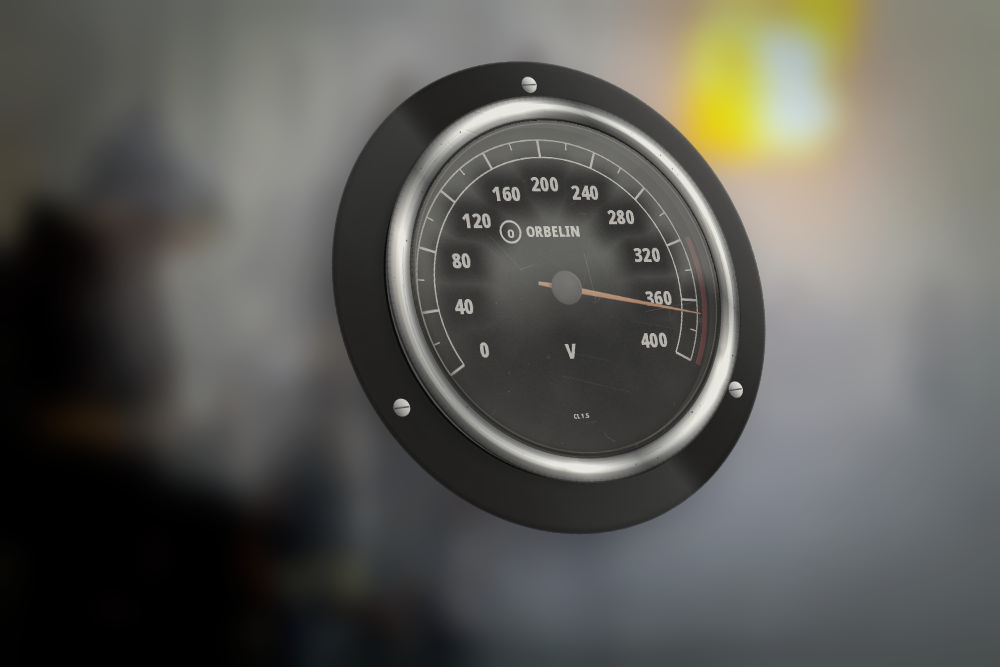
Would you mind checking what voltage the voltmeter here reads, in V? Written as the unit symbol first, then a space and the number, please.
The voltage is V 370
